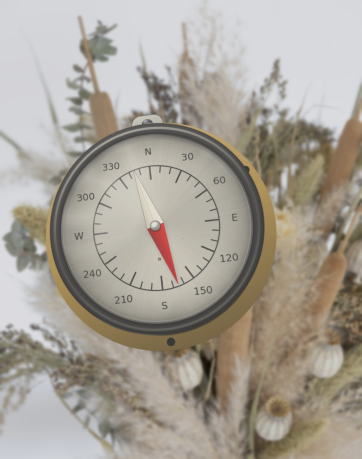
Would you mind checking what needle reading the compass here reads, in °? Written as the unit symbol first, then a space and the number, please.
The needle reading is ° 165
